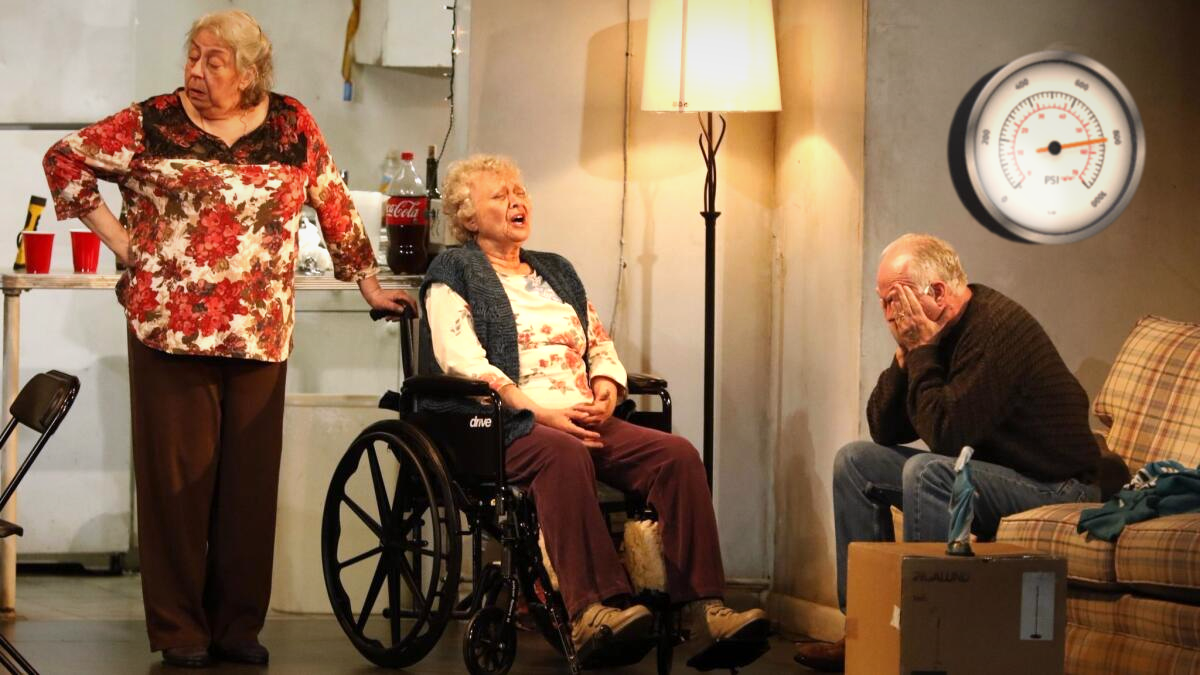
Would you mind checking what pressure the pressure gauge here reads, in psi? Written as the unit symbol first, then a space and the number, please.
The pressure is psi 800
